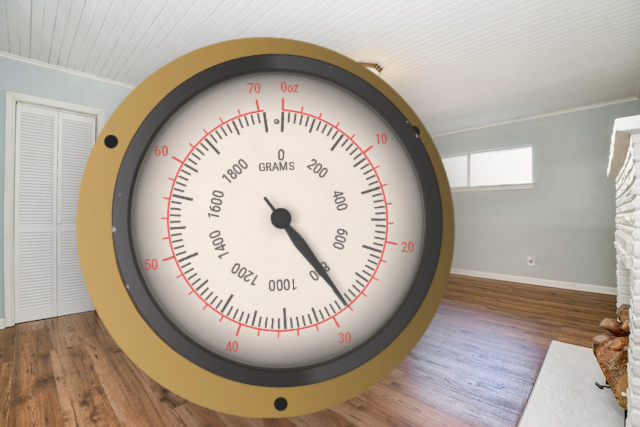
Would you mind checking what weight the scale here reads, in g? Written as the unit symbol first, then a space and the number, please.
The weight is g 800
